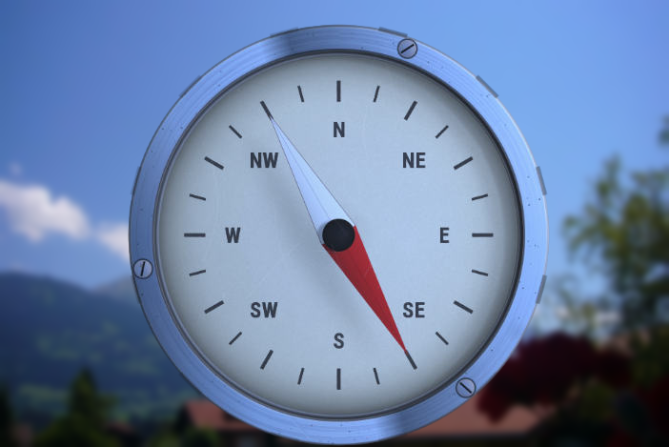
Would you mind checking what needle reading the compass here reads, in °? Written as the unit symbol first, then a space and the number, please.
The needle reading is ° 150
